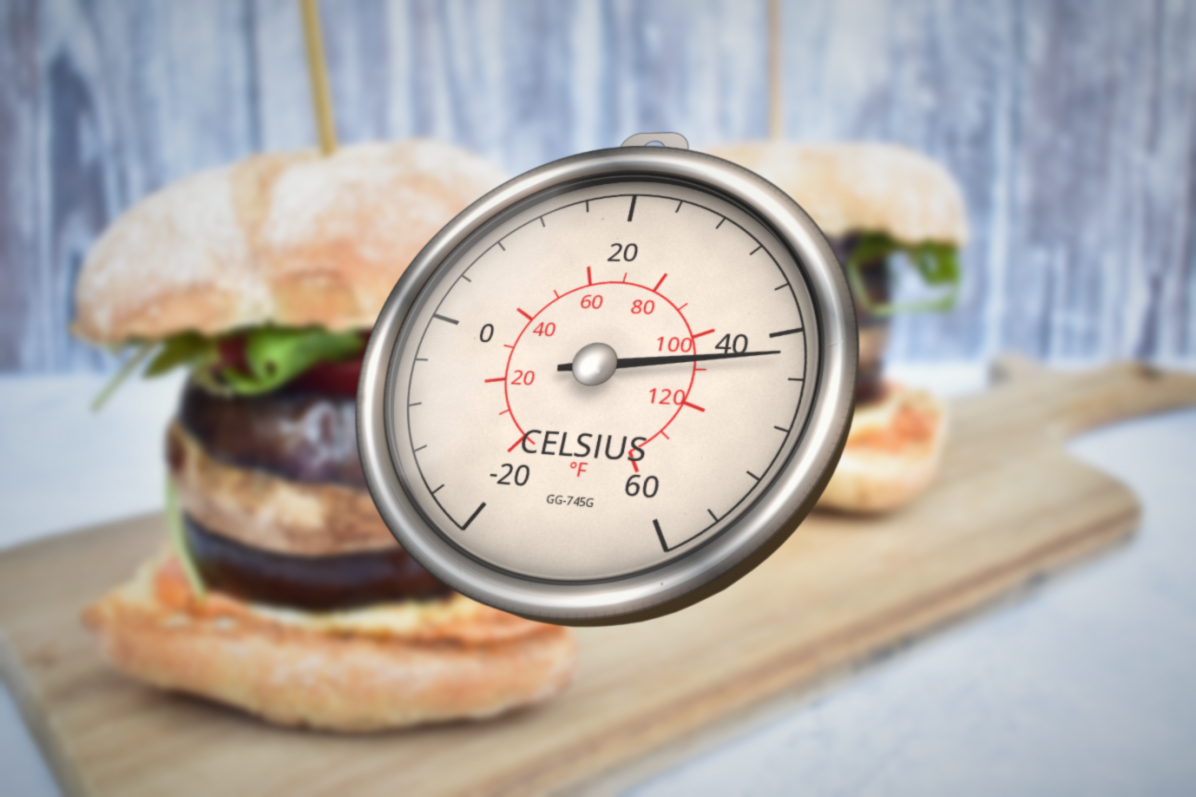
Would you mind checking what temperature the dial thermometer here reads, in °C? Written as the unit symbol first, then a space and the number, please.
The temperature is °C 42
